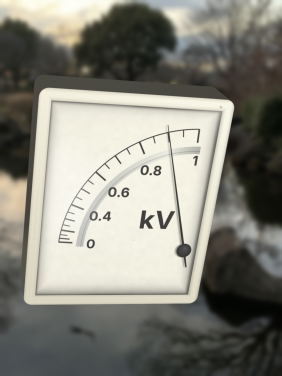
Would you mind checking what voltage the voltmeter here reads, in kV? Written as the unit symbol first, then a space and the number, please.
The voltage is kV 0.9
